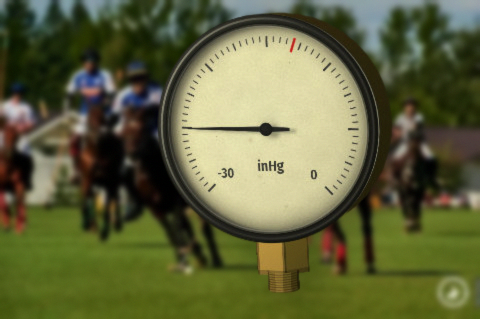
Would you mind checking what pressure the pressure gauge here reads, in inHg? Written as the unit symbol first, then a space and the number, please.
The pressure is inHg -25
